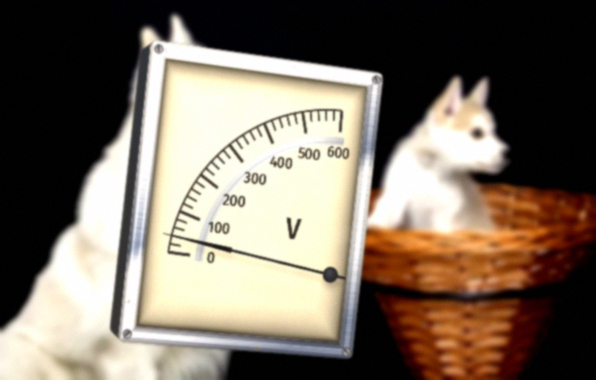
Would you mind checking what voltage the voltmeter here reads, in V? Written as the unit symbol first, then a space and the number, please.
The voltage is V 40
